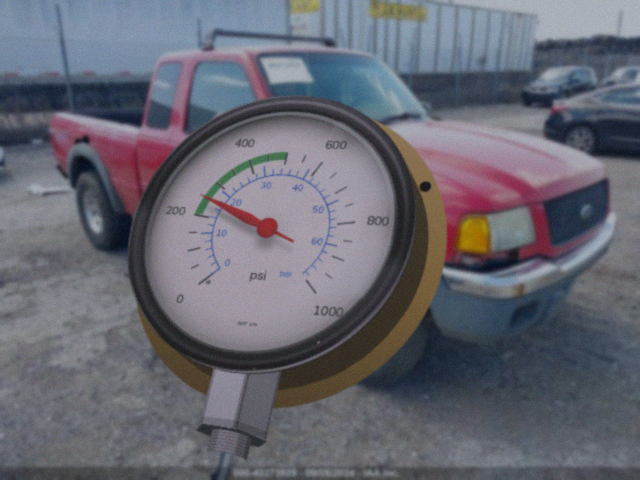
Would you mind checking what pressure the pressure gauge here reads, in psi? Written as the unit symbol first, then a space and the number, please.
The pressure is psi 250
